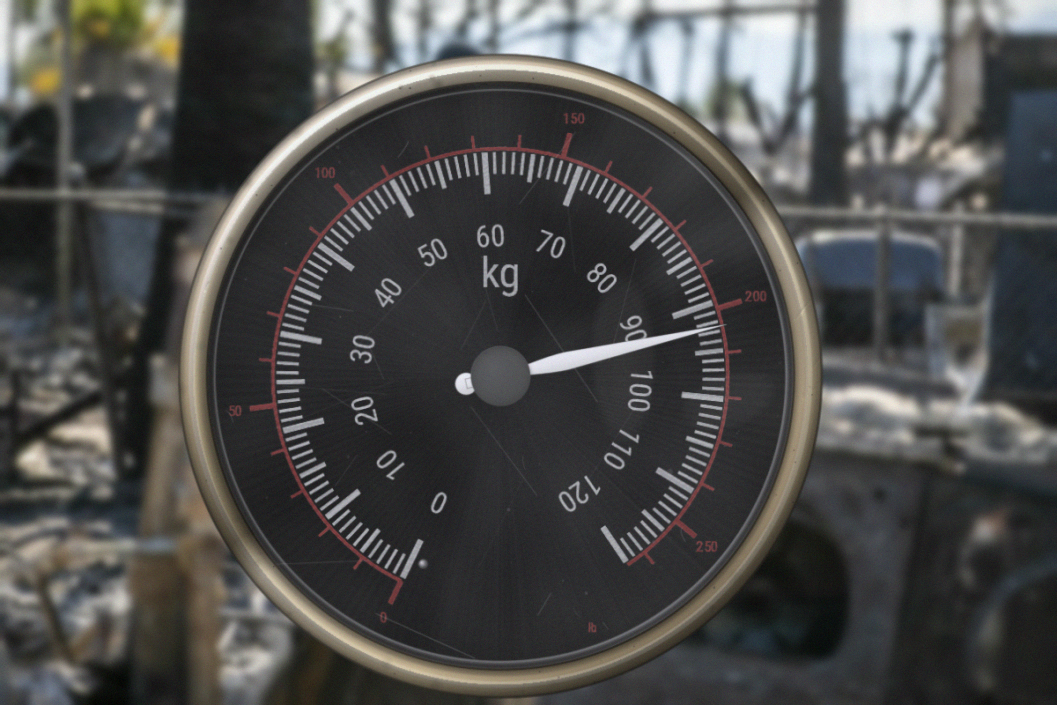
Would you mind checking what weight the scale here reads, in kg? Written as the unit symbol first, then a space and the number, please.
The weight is kg 92.5
